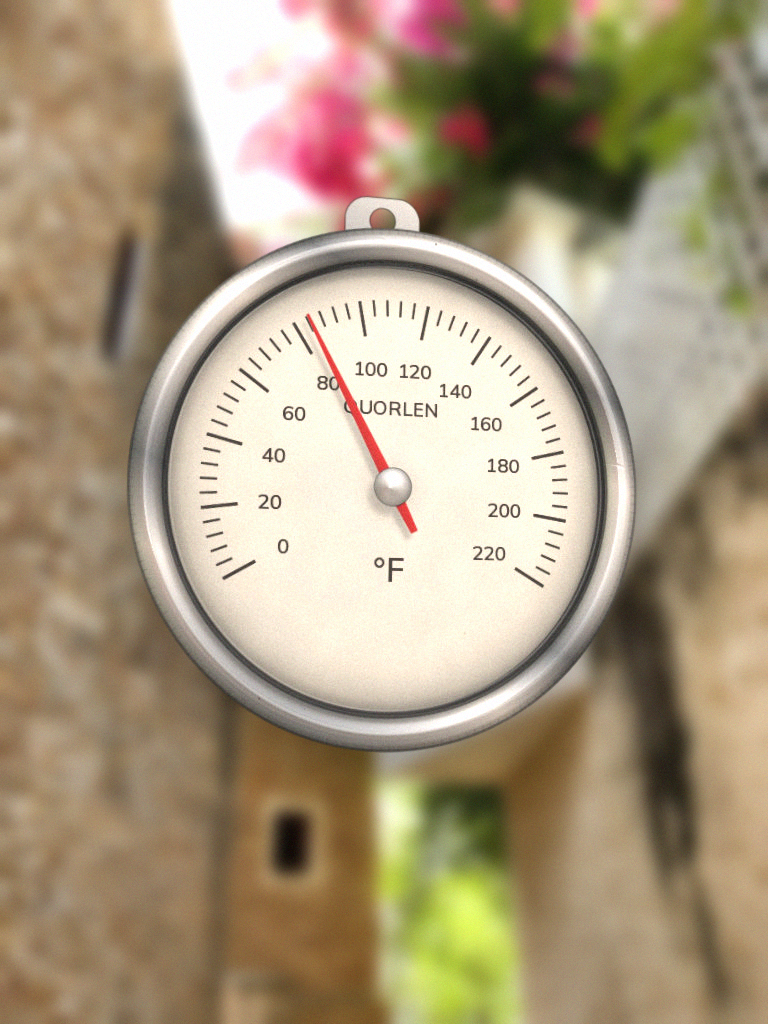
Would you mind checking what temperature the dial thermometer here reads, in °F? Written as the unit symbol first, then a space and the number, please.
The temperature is °F 84
